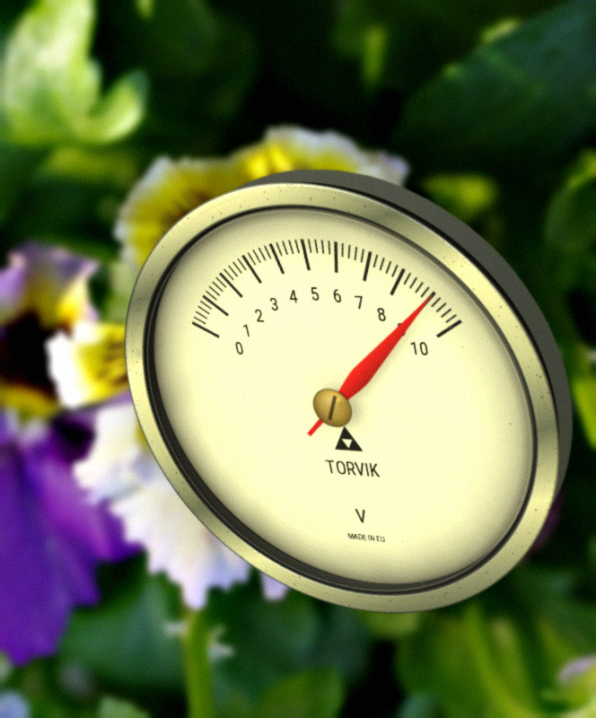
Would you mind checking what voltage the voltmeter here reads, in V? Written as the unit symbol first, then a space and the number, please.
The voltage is V 9
